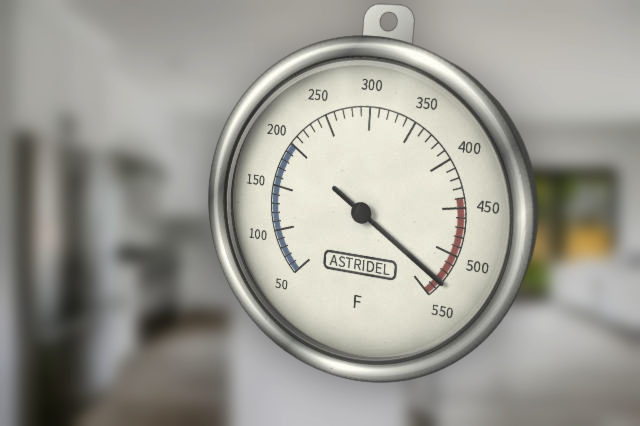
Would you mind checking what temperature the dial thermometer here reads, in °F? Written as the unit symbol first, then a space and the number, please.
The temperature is °F 530
